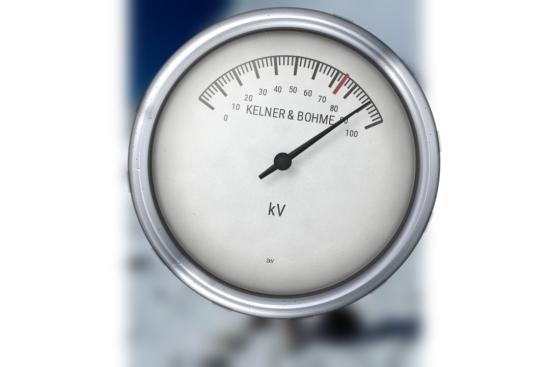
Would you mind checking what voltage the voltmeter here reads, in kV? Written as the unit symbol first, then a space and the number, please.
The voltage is kV 90
